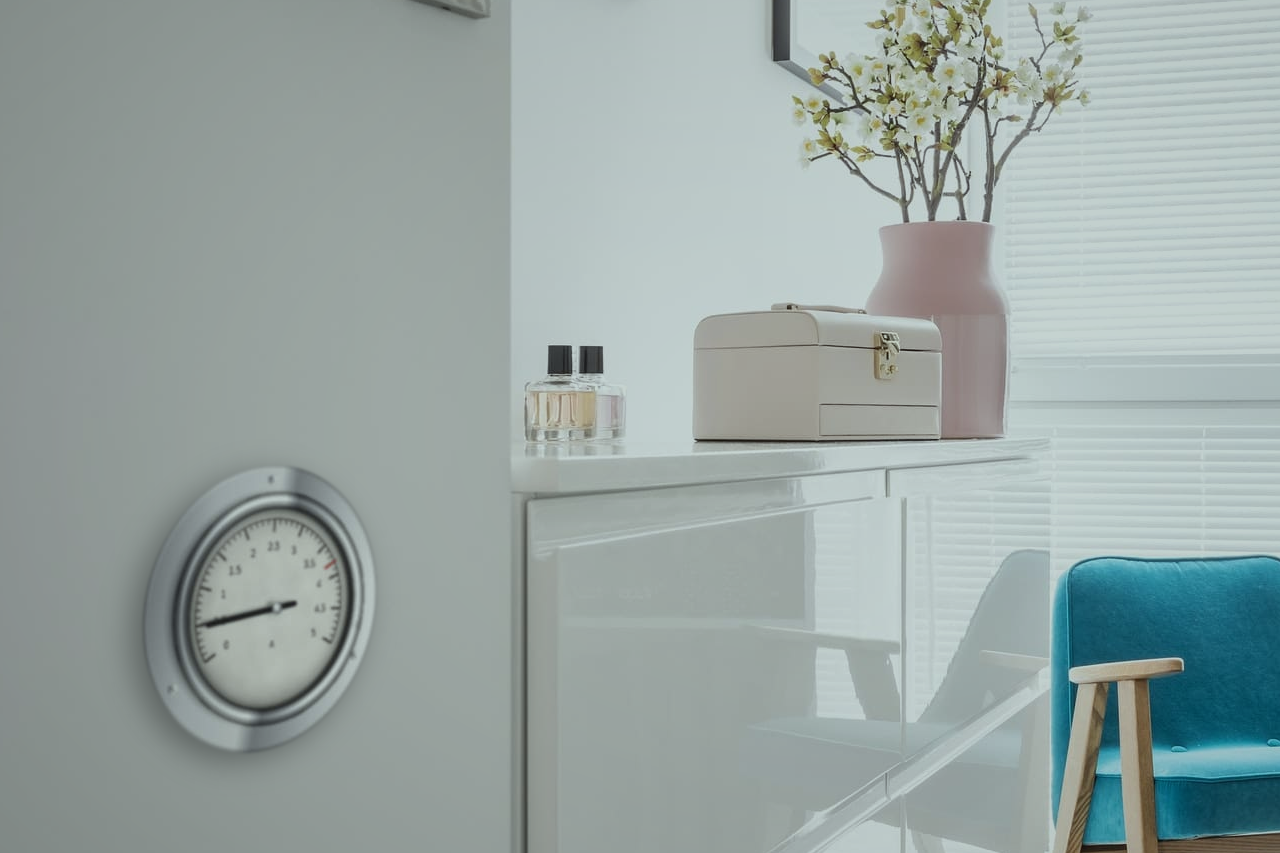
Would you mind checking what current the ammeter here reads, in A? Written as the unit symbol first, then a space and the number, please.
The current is A 0.5
